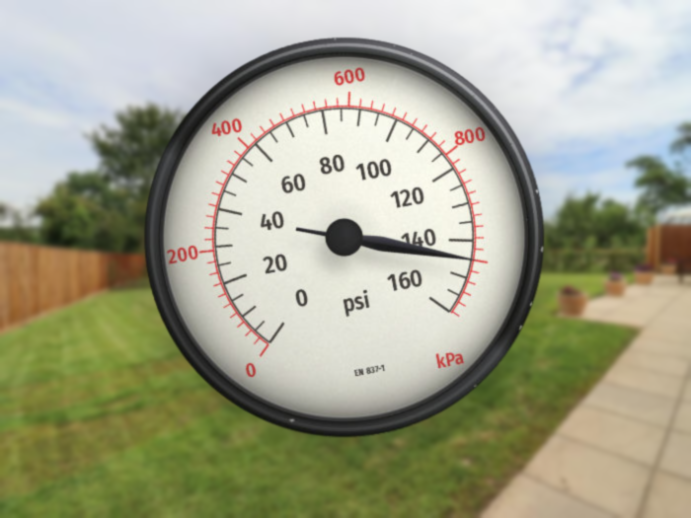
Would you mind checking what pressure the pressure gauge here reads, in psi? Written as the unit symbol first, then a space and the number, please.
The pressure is psi 145
